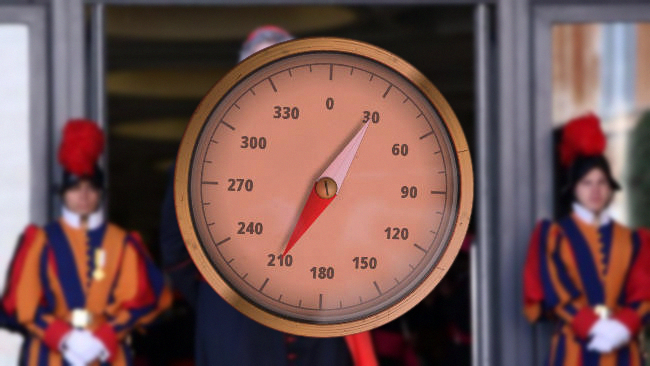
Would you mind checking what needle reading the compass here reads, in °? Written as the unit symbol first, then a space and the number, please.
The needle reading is ° 210
